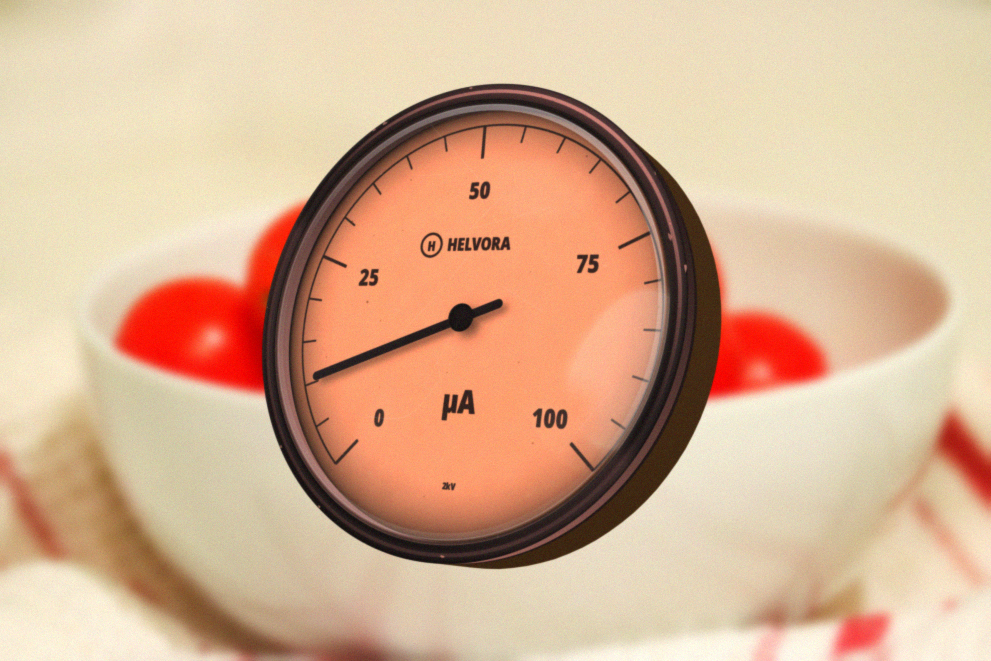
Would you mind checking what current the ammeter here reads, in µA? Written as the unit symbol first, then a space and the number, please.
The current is µA 10
